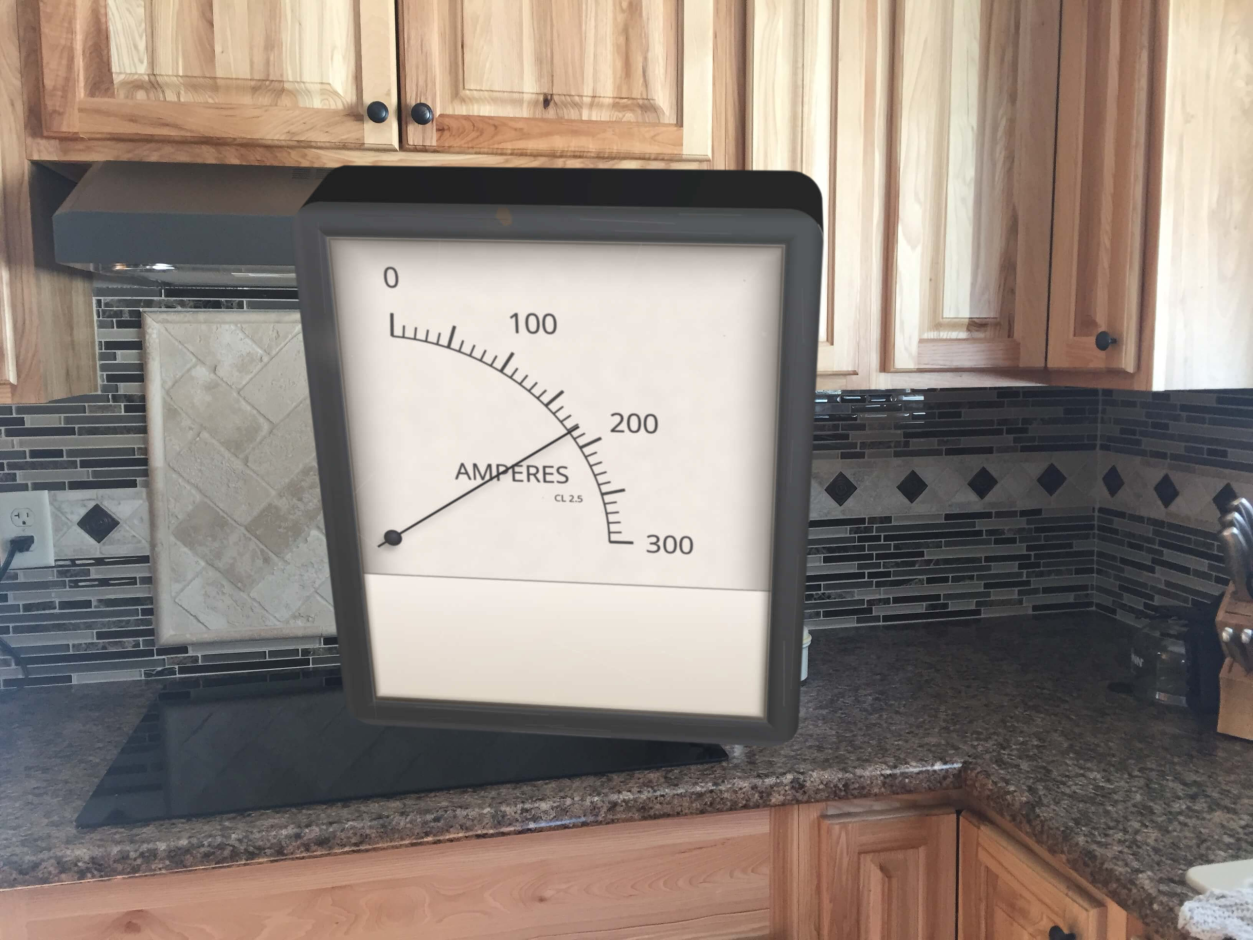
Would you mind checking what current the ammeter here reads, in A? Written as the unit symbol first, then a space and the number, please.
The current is A 180
